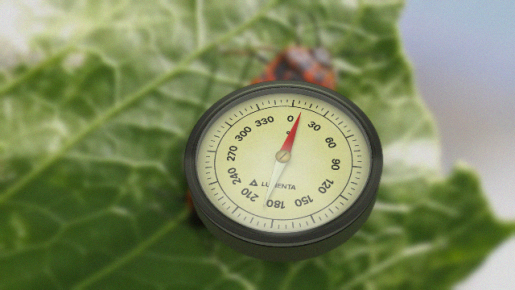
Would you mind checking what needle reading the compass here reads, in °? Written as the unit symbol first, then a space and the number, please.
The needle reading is ° 10
